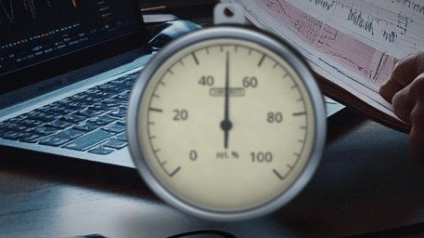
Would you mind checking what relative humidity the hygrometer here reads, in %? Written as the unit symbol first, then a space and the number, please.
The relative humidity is % 50
